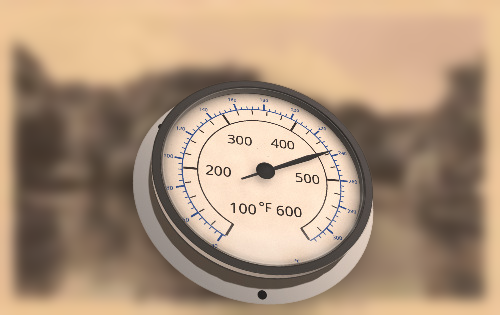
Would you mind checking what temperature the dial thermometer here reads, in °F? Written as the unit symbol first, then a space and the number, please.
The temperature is °F 460
